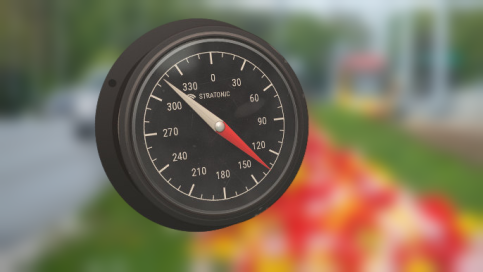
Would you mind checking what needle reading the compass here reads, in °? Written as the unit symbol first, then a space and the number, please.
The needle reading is ° 135
